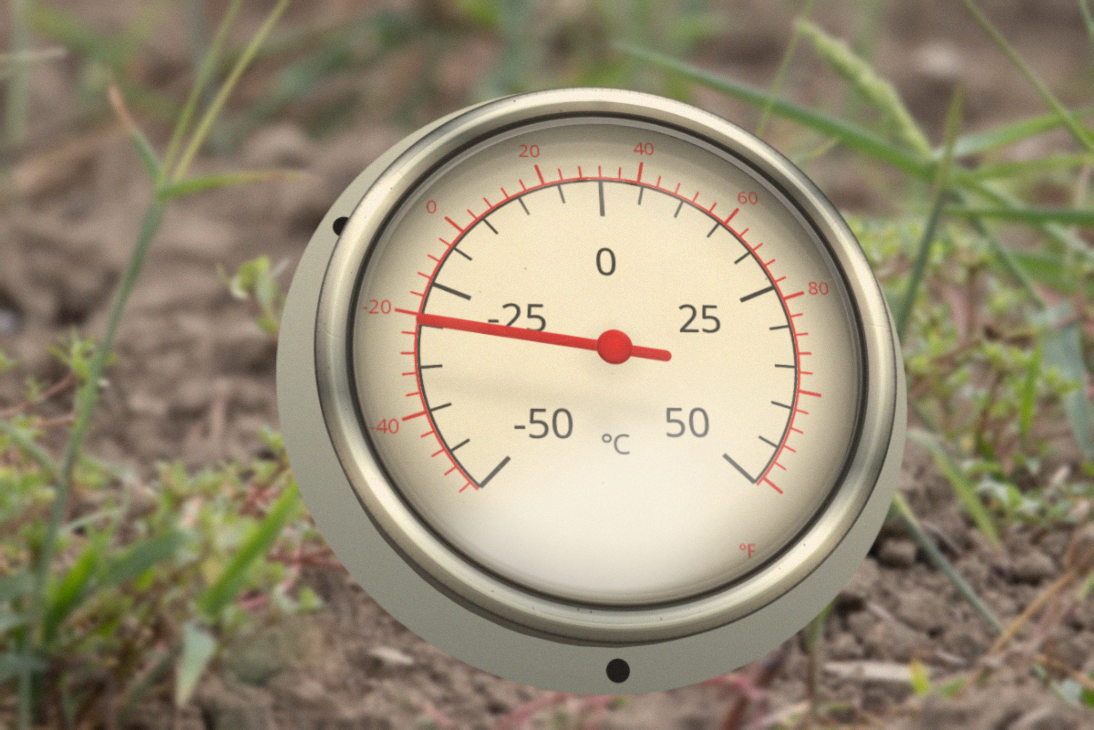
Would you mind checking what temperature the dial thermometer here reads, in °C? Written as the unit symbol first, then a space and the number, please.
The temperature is °C -30
